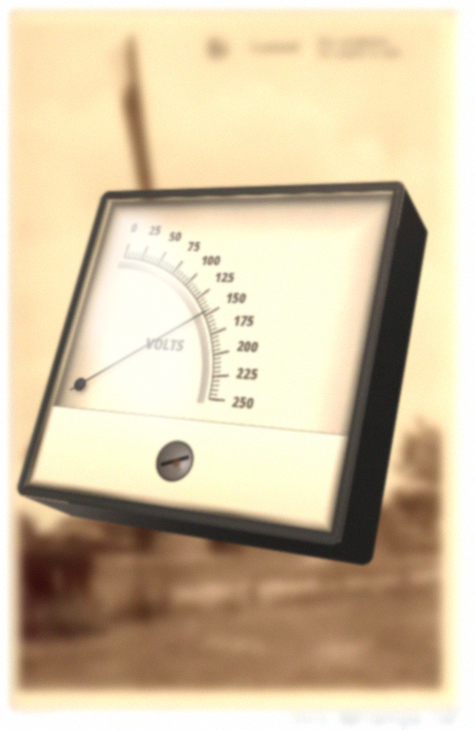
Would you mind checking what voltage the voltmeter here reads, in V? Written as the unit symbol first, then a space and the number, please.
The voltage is V 150
